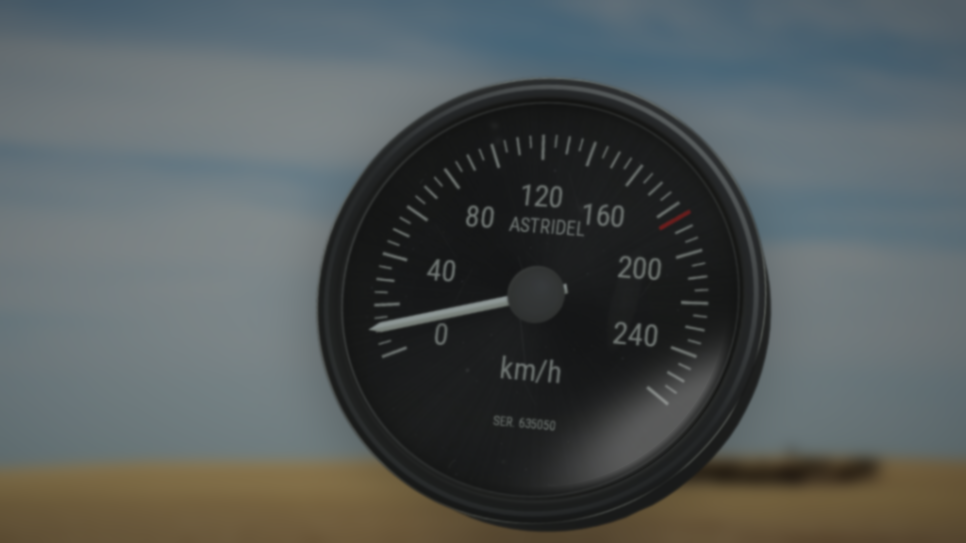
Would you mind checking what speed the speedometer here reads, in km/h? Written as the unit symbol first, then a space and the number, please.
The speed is km/h 10
